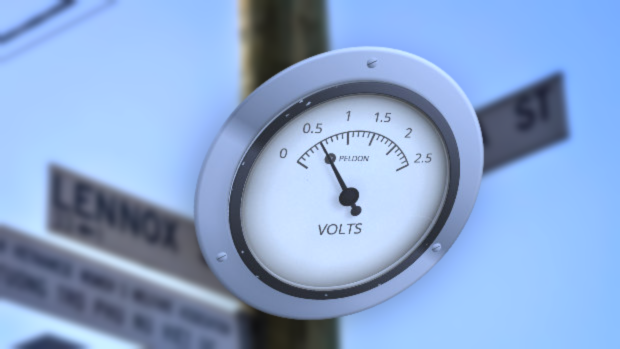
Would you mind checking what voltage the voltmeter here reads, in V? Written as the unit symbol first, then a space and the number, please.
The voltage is V 0.5
